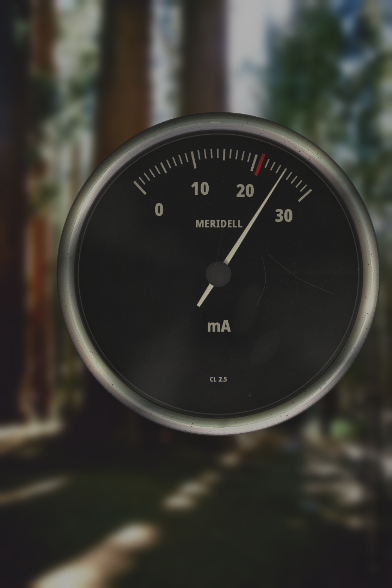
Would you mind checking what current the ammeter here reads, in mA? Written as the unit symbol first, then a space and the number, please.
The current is mA 25
